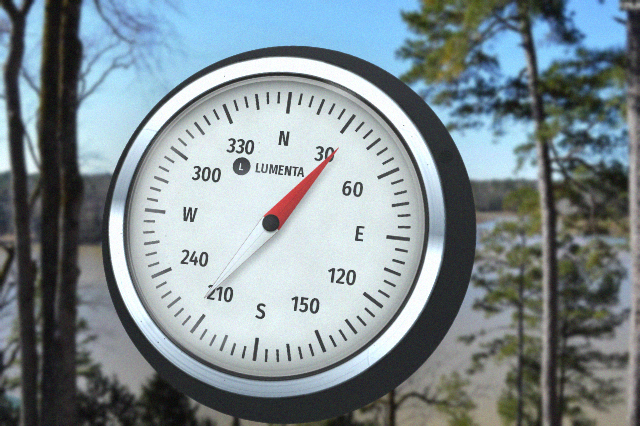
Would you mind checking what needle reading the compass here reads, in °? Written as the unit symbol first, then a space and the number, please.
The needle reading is ° 35
